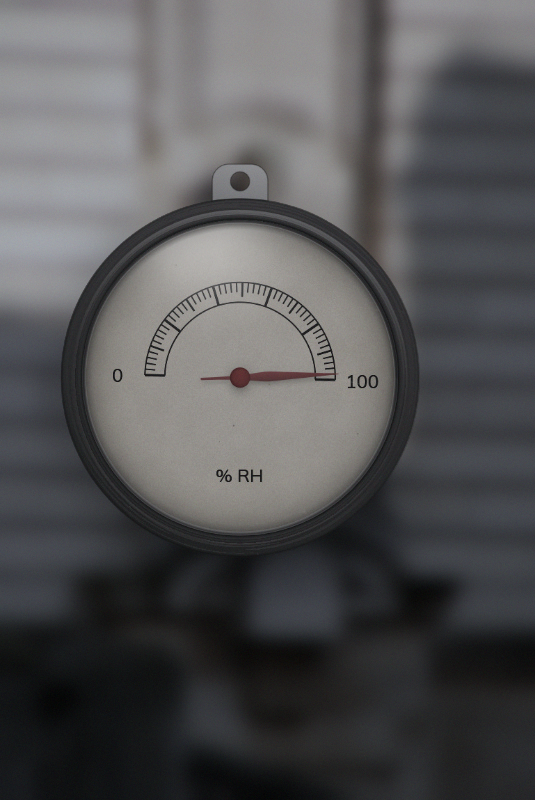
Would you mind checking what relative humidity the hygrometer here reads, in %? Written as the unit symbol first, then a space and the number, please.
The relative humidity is % 98
